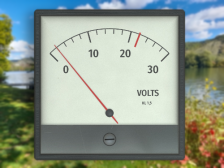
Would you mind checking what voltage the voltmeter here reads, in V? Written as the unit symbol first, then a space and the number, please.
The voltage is V 2
